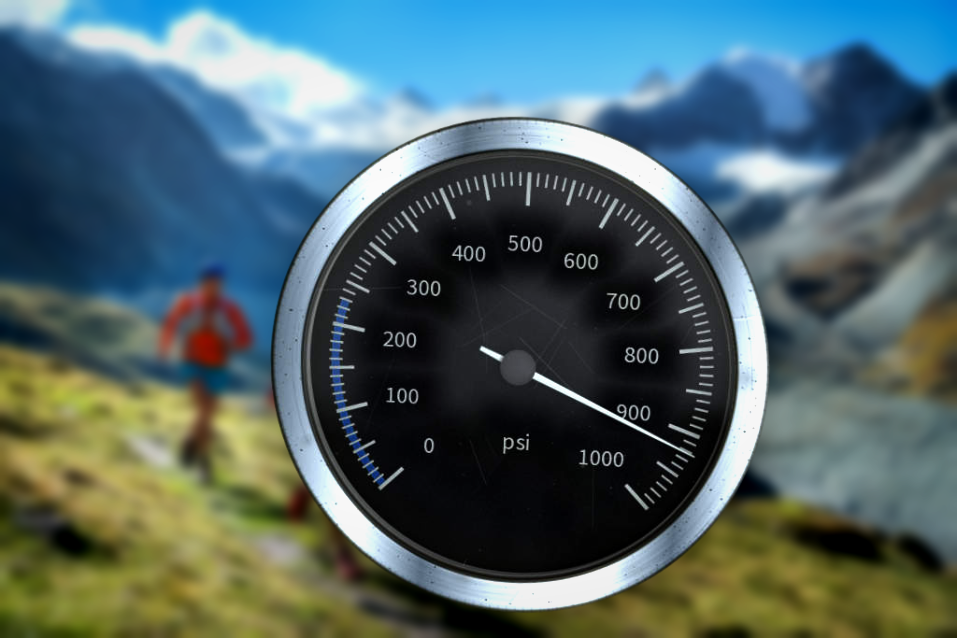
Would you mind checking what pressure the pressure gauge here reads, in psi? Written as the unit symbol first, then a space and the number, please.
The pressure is psi 920
